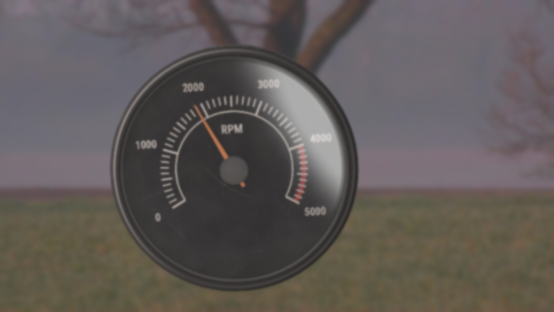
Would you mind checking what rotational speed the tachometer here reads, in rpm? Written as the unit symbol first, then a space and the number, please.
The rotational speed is rpm 1900
